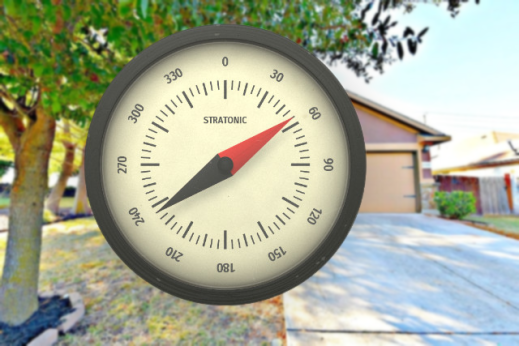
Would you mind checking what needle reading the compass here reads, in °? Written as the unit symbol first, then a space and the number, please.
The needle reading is ° 55
